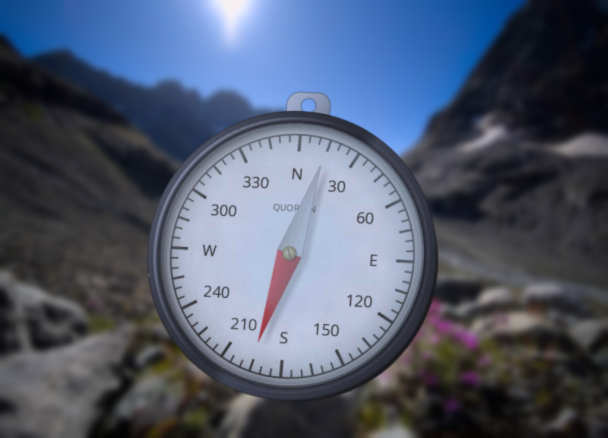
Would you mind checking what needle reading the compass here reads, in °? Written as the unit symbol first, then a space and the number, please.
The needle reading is ° 195
